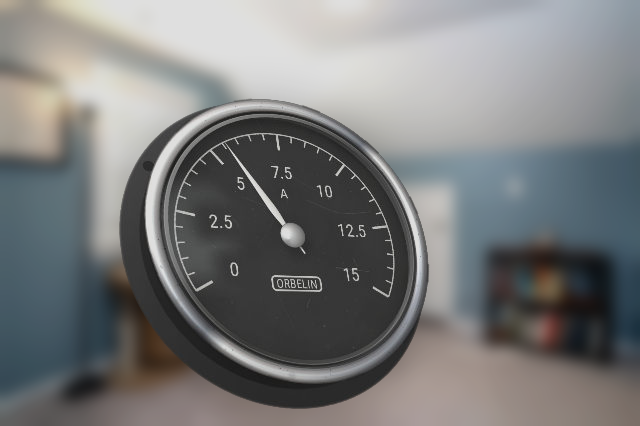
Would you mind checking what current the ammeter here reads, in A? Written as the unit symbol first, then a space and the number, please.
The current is A 5.5
